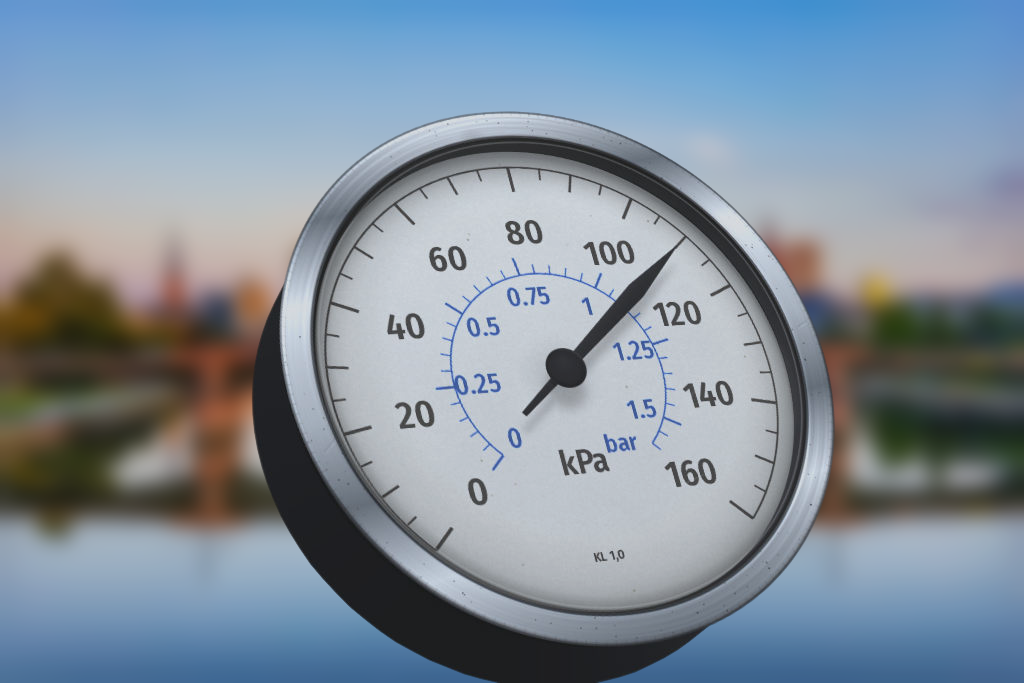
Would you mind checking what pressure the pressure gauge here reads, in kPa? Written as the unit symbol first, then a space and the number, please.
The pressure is kPa 110
